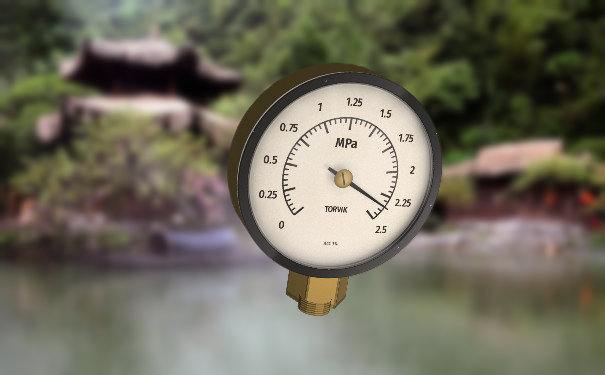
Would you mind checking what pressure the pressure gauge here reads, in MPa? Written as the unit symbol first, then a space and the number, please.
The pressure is MPa 2.35
